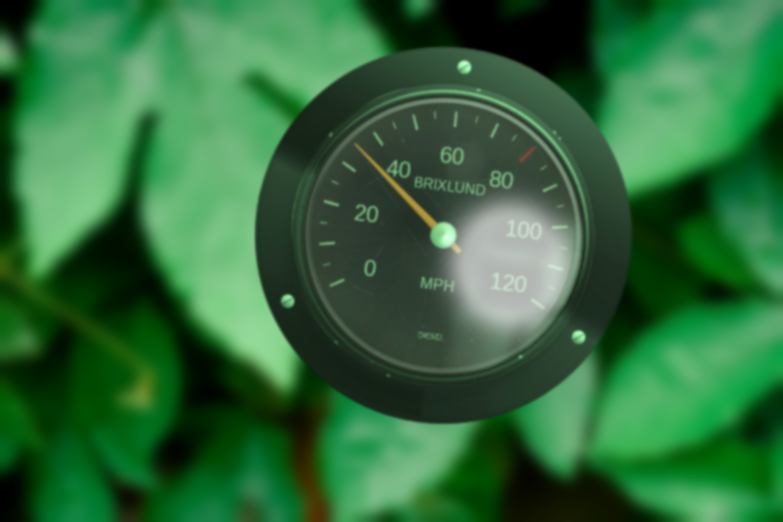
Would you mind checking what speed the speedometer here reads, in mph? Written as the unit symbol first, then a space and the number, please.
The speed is mph 35
